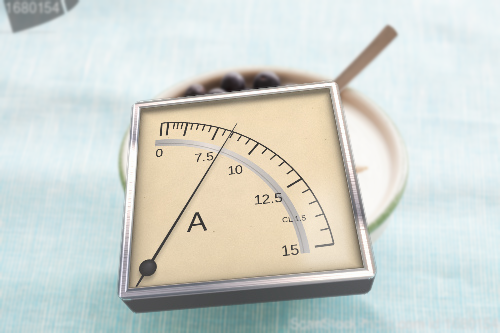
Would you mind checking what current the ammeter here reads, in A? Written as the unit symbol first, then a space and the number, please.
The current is A 8.5
